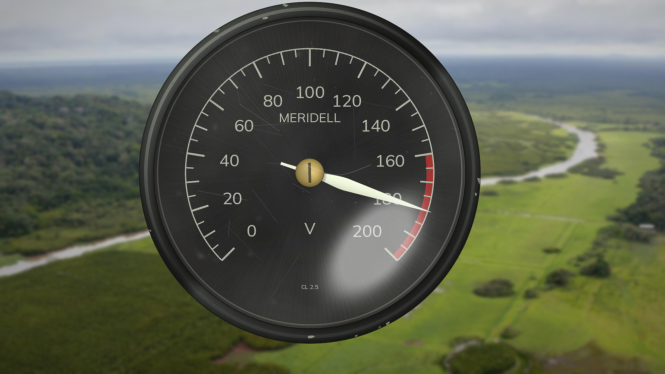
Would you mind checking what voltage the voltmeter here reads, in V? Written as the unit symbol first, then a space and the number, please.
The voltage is V 180
